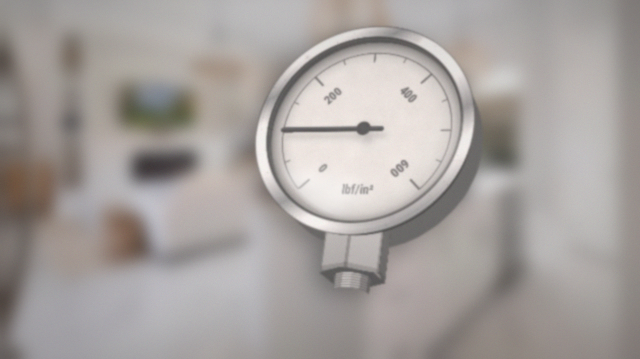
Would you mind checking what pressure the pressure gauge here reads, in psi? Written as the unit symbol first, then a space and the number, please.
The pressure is psi 100
